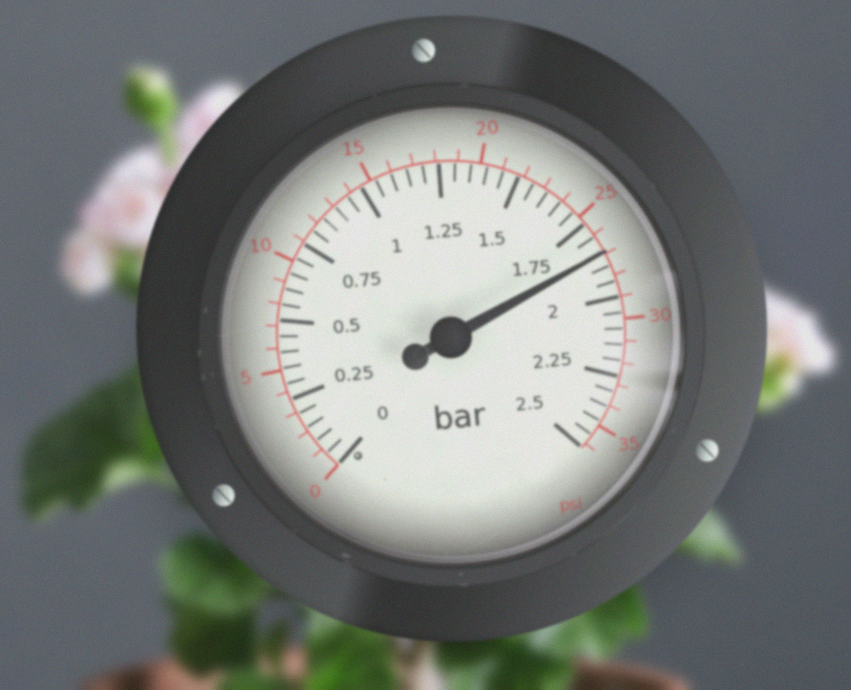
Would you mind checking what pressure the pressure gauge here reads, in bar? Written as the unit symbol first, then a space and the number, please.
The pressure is bar 1.85
